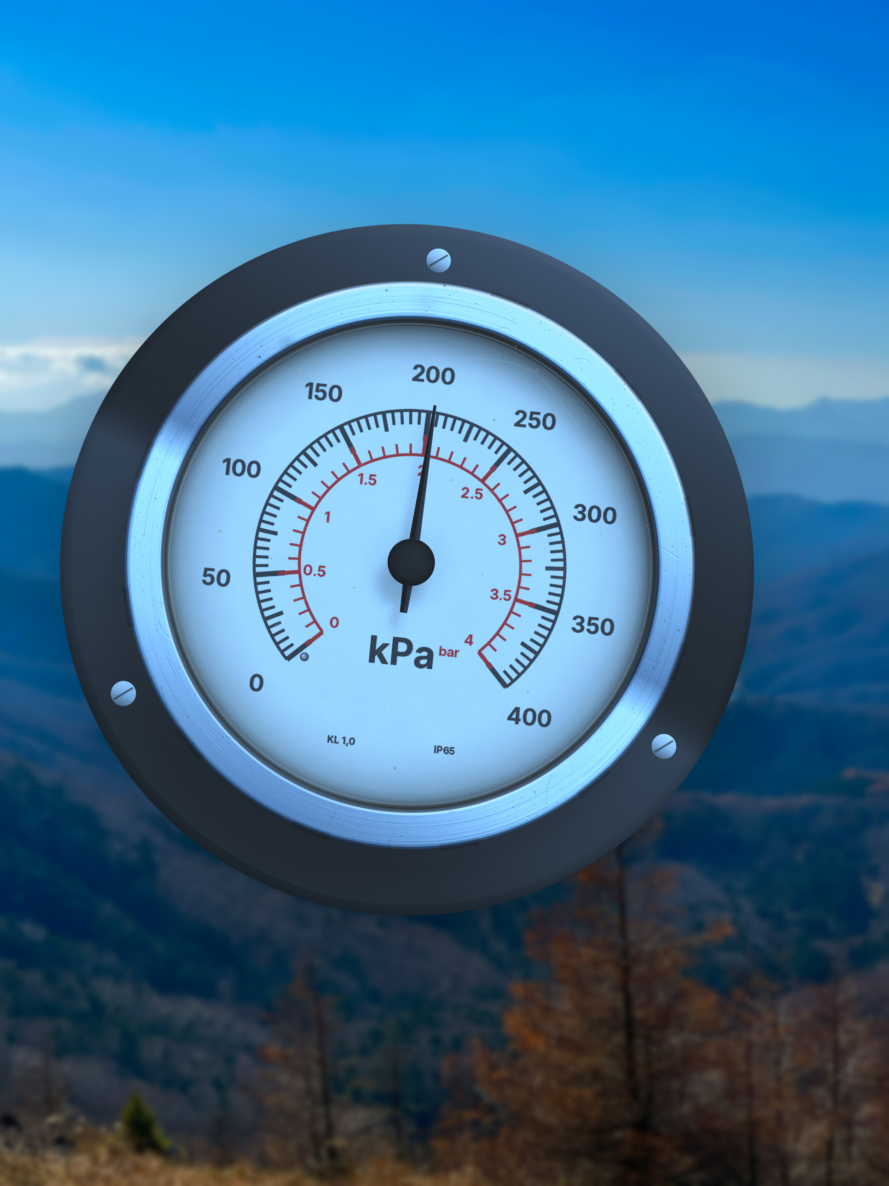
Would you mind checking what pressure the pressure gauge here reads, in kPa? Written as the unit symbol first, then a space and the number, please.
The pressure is kPa 202.5
